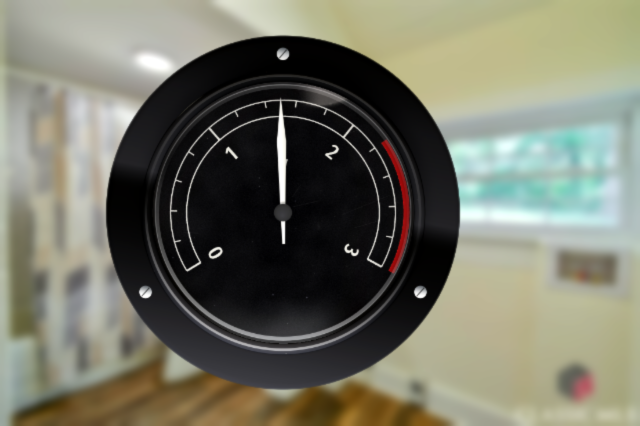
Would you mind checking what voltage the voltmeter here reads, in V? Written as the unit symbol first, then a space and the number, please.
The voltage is V 1.5
